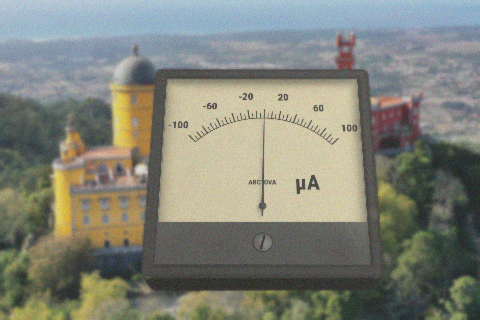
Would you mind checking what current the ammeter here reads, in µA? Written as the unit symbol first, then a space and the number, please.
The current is µA 0
